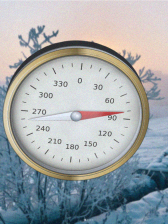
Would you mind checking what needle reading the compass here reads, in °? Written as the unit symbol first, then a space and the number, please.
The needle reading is ° 80
